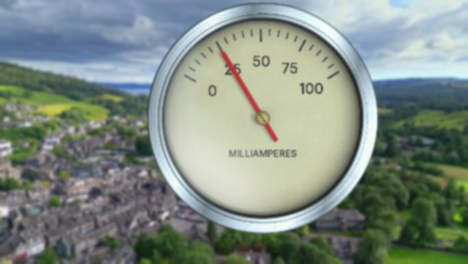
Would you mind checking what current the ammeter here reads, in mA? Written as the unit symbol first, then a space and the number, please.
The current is mA 25
